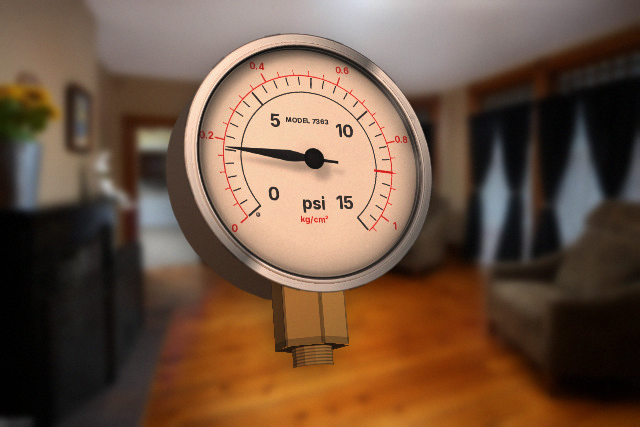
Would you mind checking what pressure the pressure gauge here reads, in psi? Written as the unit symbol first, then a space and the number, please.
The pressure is psi 2.5
